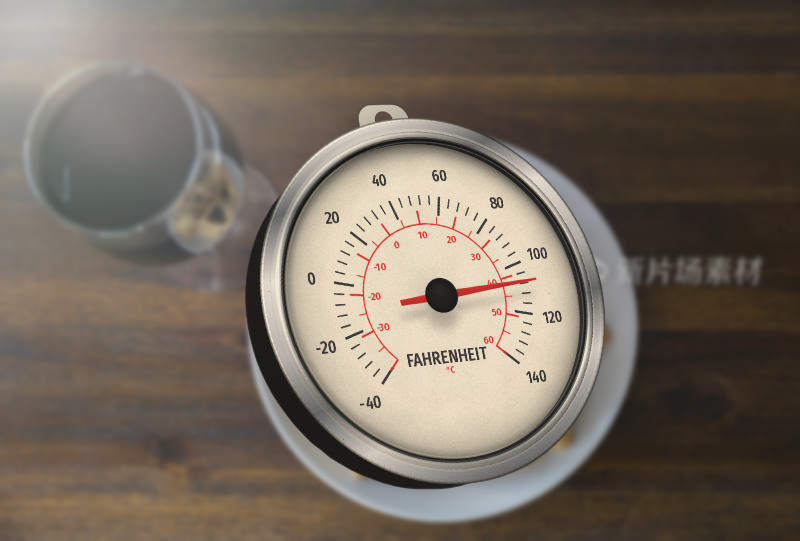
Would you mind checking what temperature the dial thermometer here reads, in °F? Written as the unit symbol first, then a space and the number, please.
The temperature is °F 108
